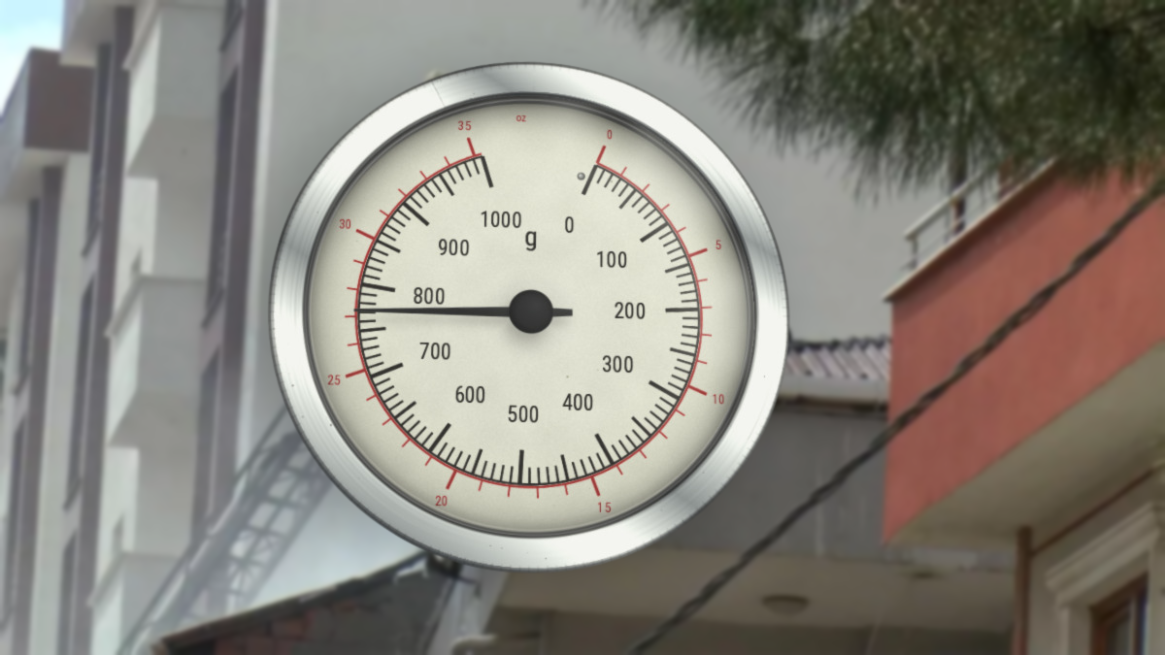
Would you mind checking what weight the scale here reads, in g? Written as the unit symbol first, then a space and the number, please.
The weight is g 770
